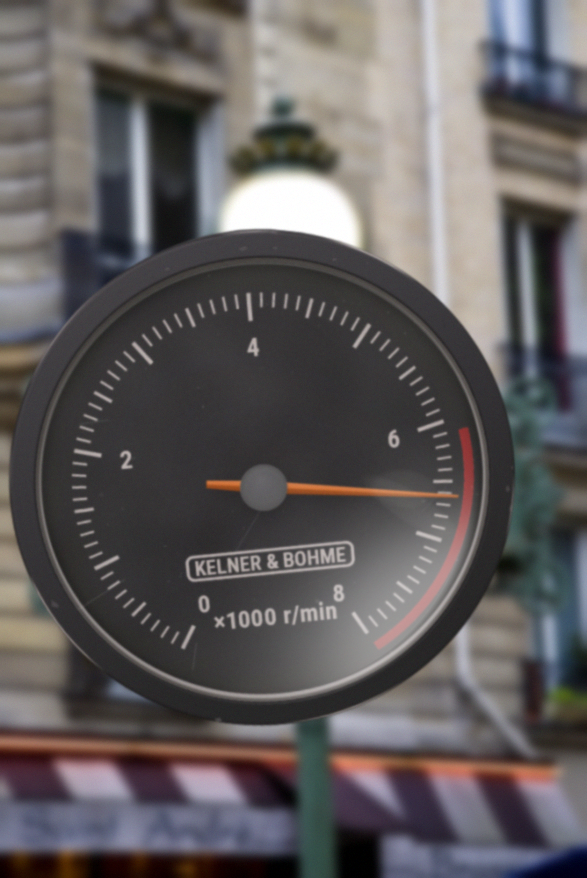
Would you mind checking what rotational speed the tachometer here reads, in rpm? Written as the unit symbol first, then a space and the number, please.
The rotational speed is rpm 6600
